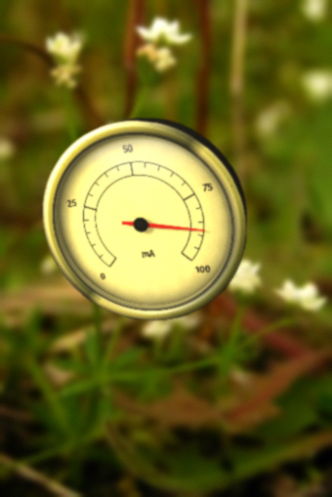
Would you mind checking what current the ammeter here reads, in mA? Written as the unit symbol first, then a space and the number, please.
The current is mA 87.5
